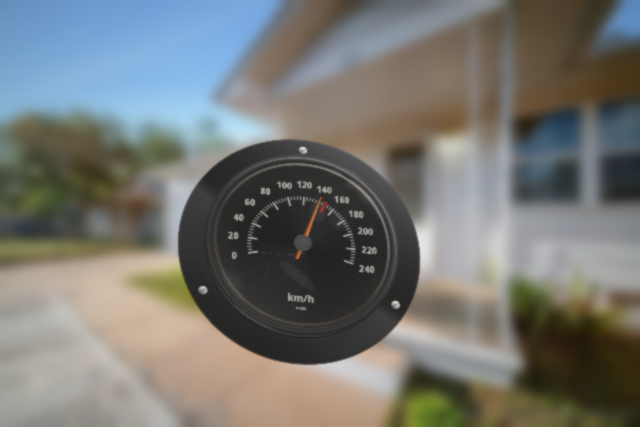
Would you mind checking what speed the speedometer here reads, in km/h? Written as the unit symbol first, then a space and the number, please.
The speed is km/h 140
